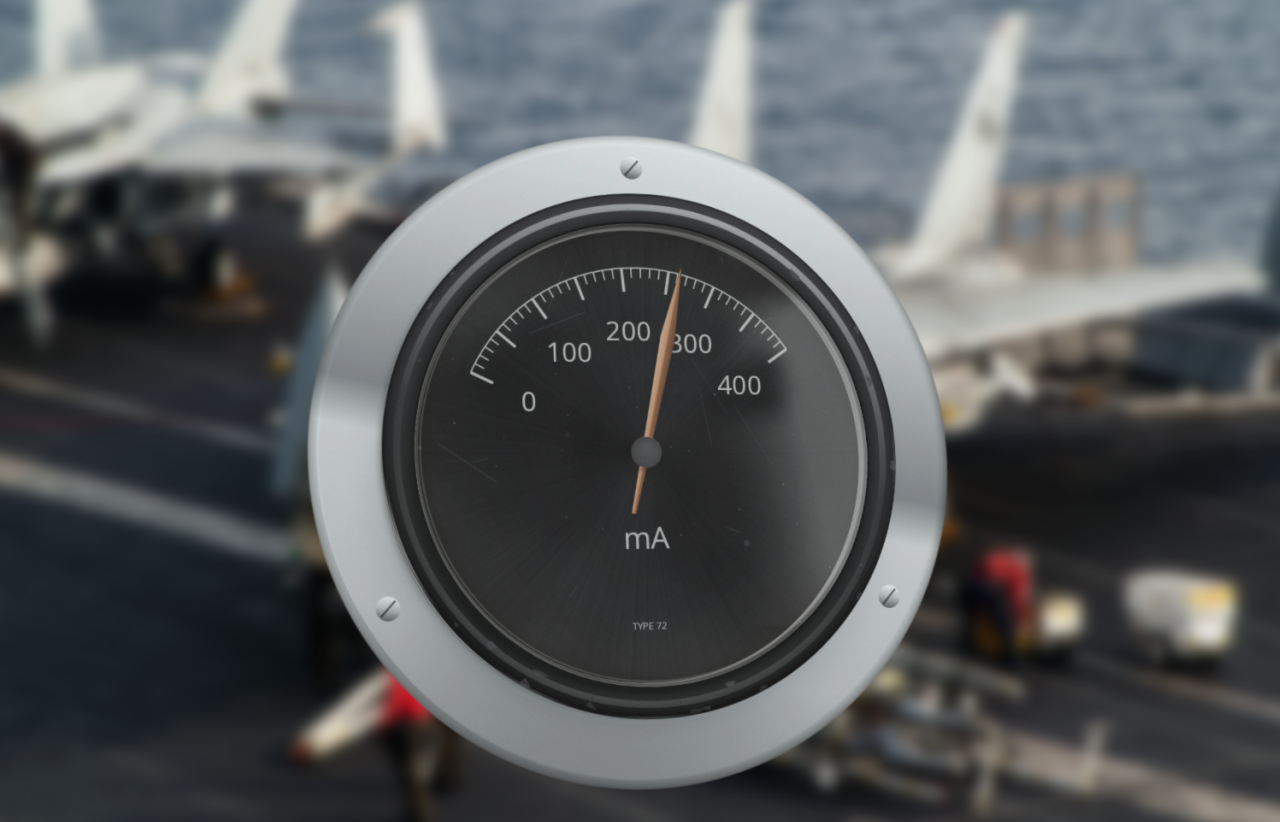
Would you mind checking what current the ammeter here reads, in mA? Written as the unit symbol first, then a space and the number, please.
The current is mA 260
